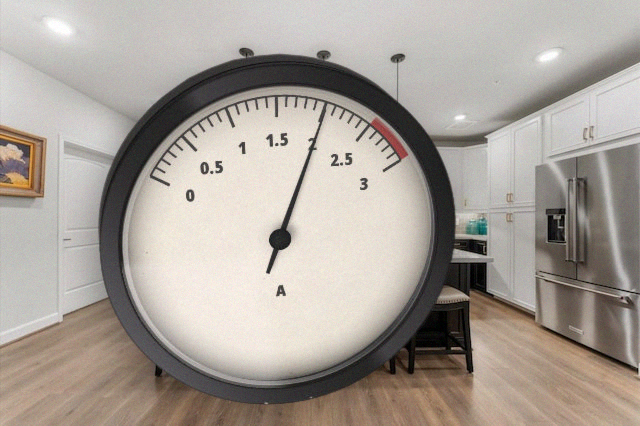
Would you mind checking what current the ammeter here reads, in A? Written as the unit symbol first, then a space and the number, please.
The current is A 2
